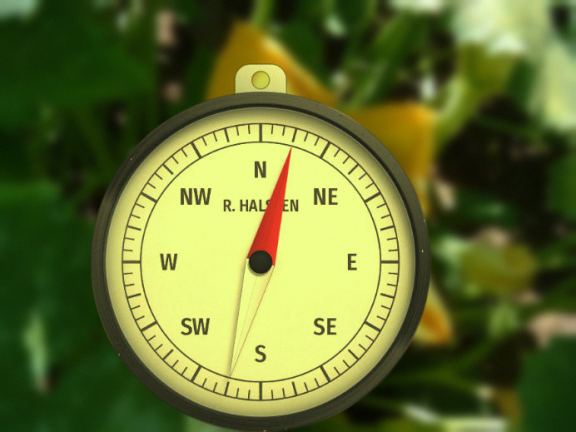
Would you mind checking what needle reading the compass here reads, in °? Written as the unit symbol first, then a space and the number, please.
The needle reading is ° 15
